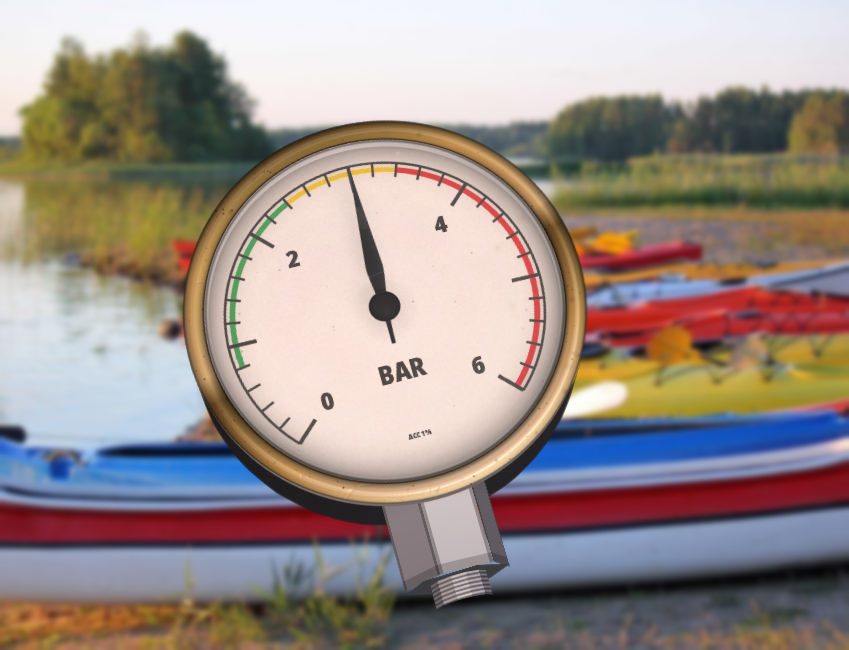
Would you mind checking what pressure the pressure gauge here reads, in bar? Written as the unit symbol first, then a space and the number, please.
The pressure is bar 3
